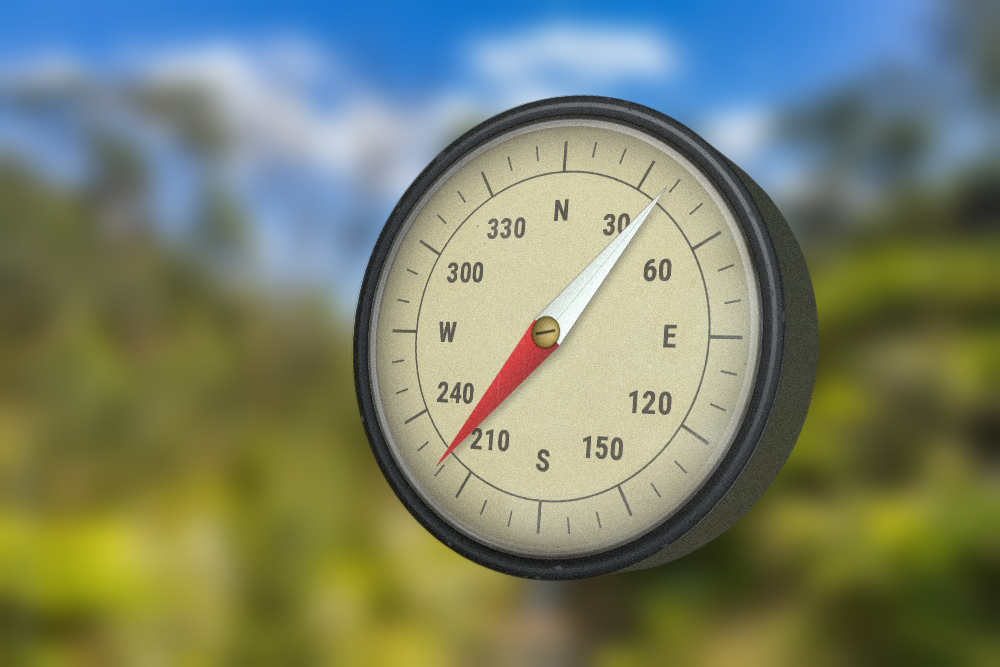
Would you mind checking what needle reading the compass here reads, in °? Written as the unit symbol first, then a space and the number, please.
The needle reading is ° 220
